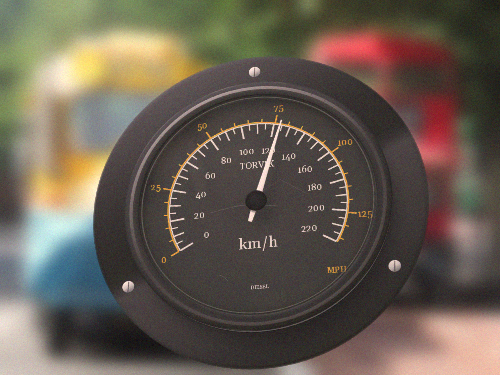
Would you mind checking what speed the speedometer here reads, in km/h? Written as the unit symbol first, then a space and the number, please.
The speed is km/h 125
